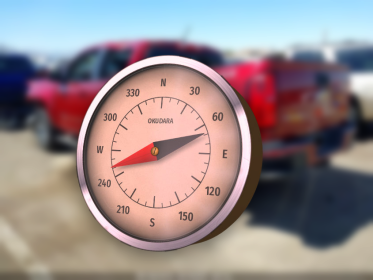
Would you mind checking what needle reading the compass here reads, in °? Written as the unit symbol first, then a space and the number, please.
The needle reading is ° 250
